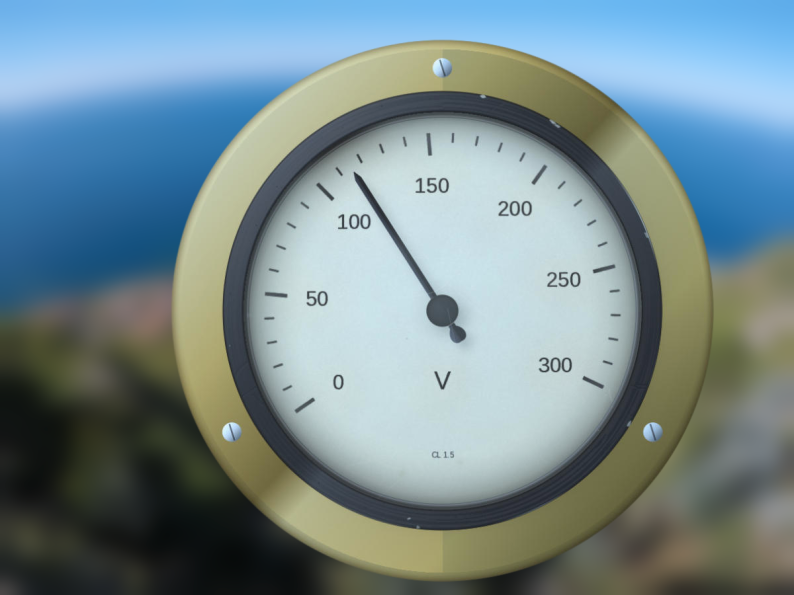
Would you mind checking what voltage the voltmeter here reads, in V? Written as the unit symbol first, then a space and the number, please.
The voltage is V 115
